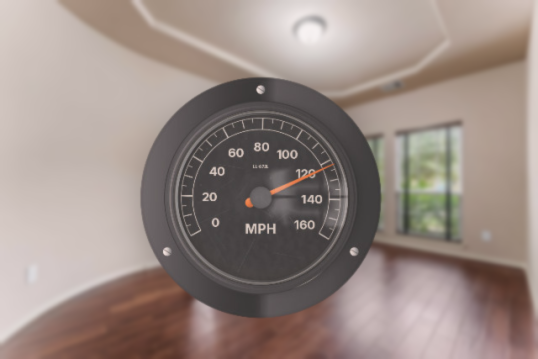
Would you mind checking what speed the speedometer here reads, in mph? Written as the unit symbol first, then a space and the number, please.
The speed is mph 122.5
